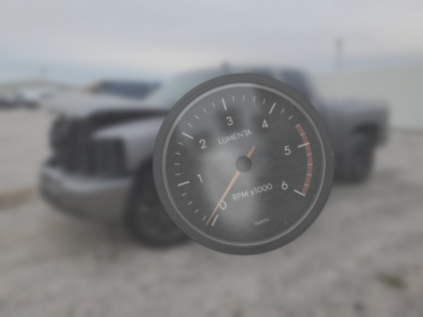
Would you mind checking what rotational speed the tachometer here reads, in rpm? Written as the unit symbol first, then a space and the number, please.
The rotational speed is rpm 100
